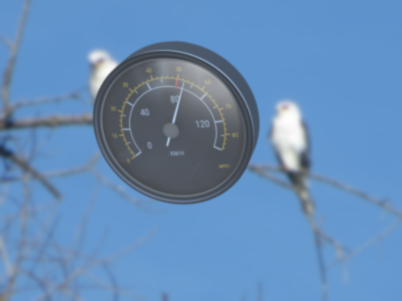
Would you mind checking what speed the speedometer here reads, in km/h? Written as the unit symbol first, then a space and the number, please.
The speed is km/h 85
